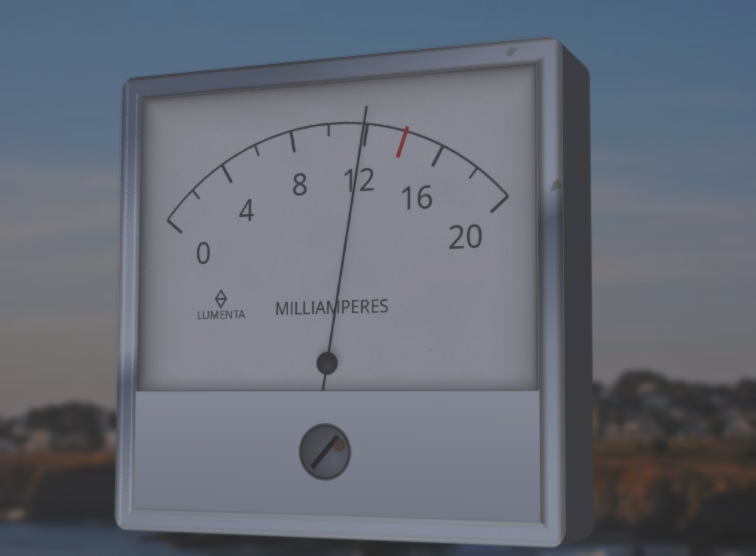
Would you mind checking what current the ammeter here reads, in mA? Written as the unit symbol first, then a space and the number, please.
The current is mA 12
